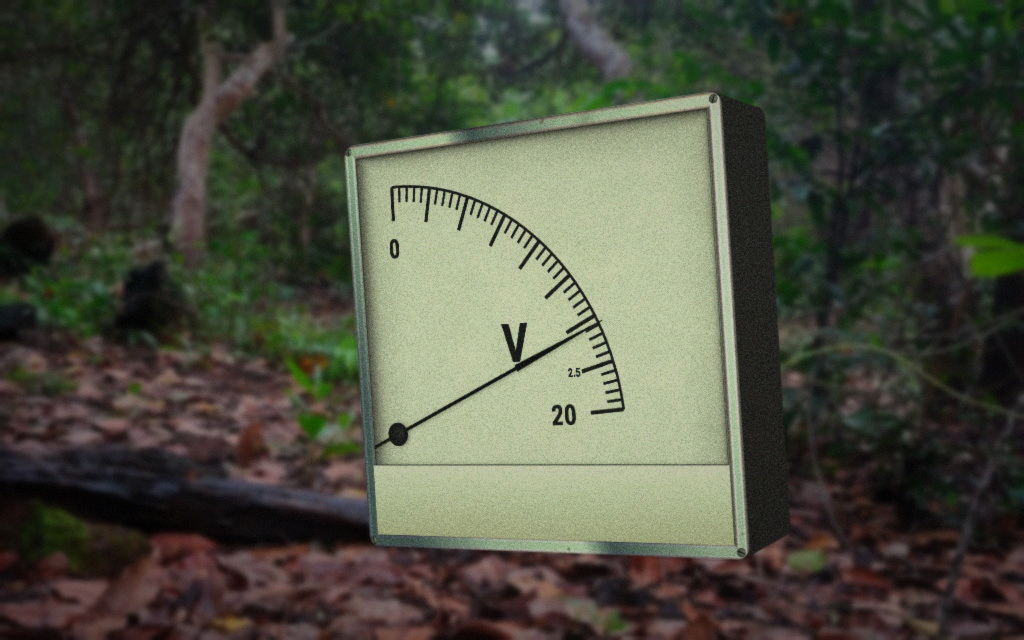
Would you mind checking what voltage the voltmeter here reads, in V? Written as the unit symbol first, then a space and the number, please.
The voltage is V 15.5
